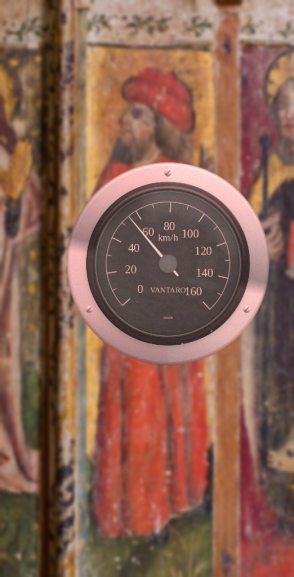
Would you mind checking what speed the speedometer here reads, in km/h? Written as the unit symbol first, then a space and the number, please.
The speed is km/h 55
